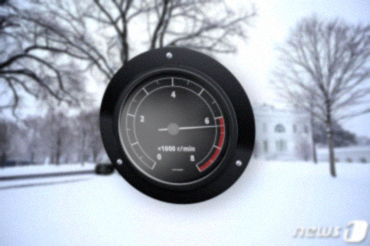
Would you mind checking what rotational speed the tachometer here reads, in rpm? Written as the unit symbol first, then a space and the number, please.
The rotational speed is rpm 6250
